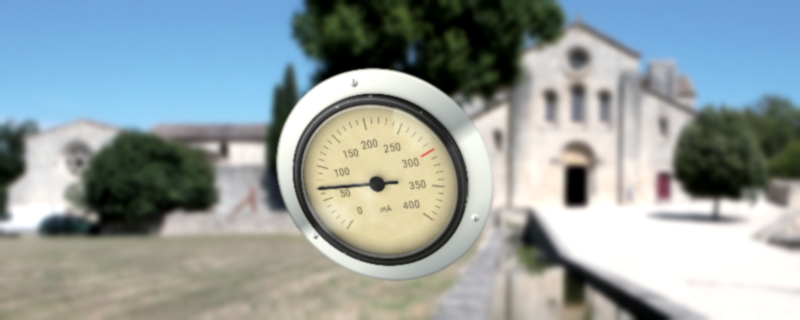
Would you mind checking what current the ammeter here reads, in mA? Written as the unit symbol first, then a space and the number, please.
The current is mA 70
